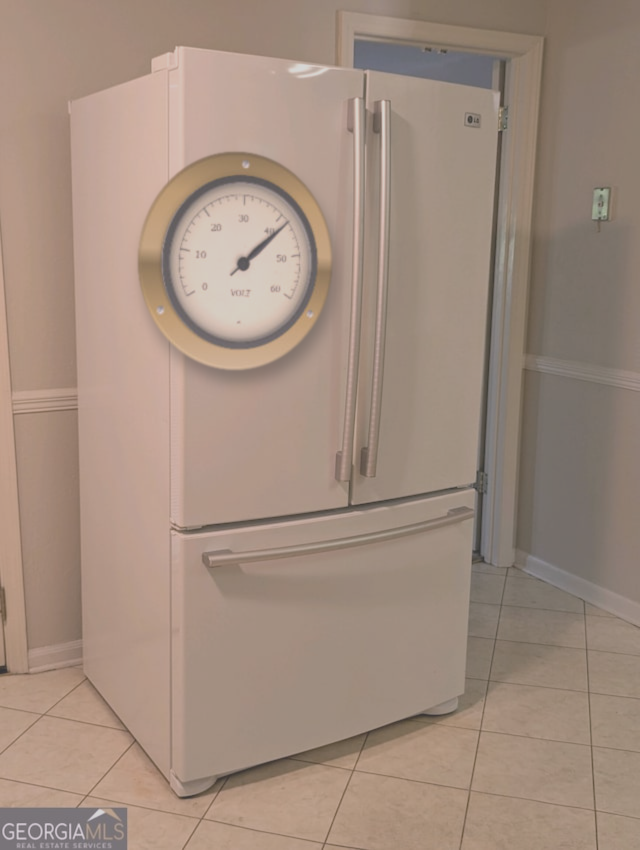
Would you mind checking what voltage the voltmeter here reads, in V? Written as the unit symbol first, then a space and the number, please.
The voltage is V 42
